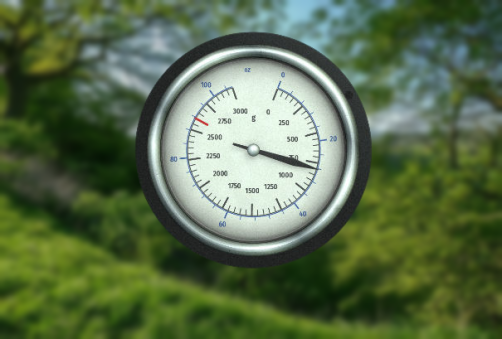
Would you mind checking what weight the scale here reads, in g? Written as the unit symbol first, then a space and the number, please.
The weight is g 800
